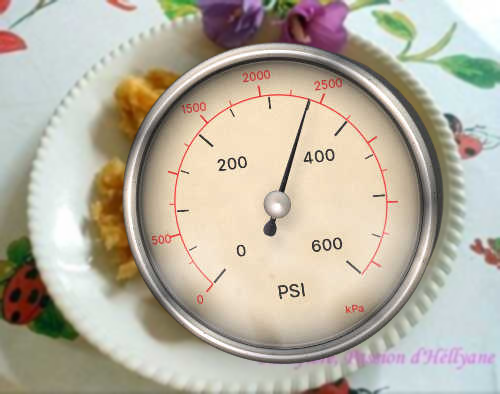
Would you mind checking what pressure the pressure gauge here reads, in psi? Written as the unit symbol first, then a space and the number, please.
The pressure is psi 350
